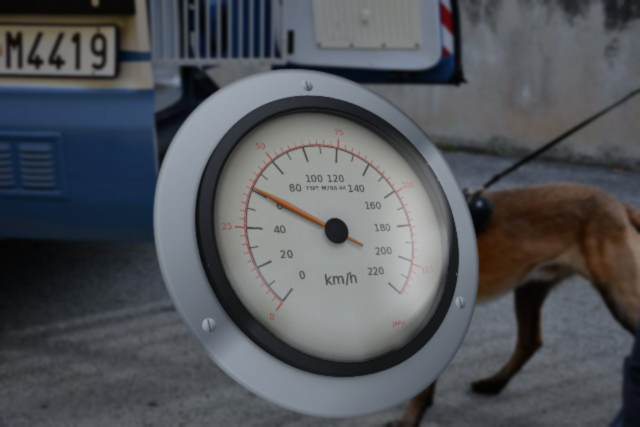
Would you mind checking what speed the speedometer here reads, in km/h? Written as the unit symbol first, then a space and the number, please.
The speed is km/h 60
